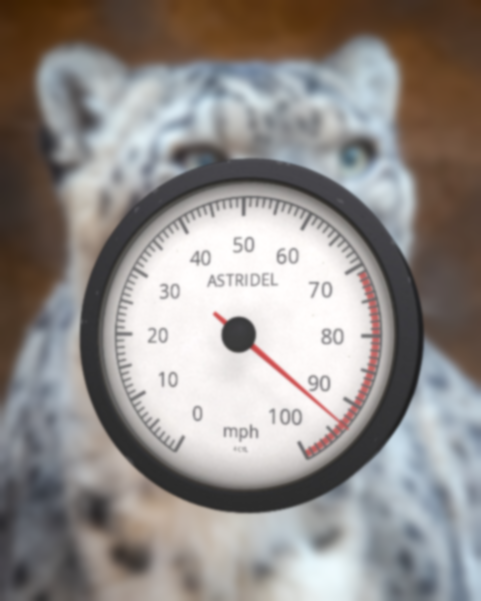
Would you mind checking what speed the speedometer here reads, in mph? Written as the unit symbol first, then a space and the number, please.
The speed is mph 93
